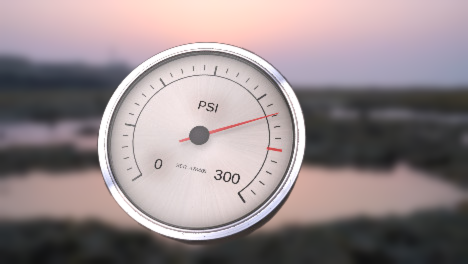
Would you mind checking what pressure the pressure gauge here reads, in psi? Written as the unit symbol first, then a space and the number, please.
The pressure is psi 220
